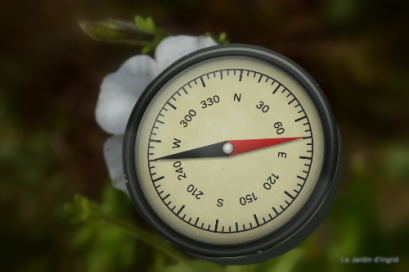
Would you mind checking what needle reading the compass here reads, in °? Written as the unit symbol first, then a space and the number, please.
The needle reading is ° 75
